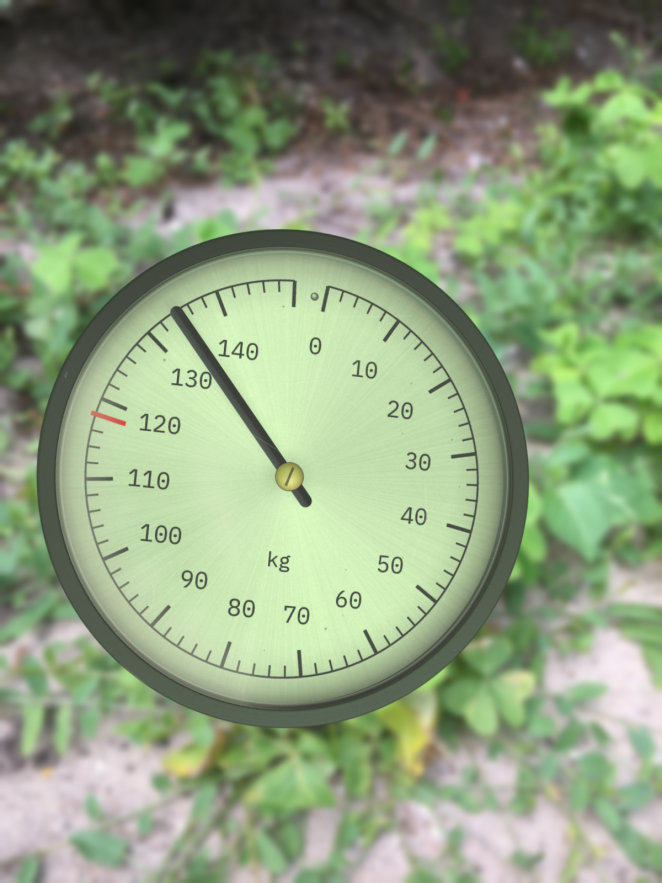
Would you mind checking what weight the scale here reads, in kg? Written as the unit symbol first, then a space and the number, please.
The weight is kg 134
